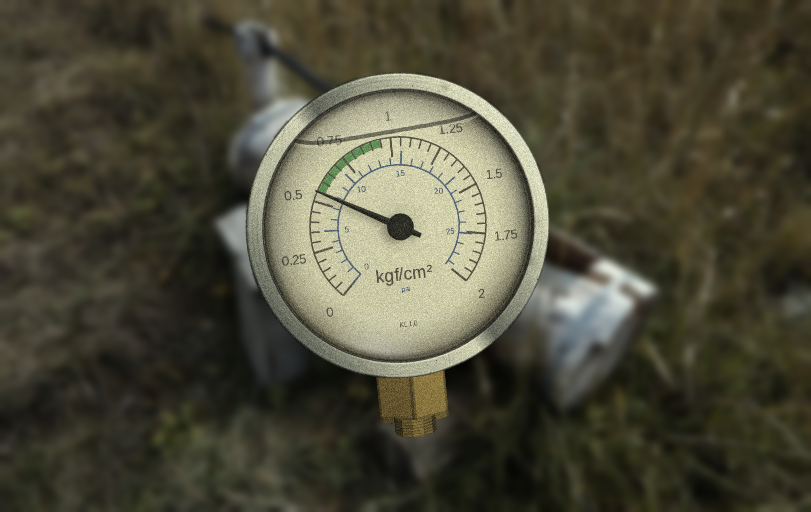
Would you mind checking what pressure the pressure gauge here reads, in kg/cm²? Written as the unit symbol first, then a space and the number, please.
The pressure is kg/cm² 0.55
